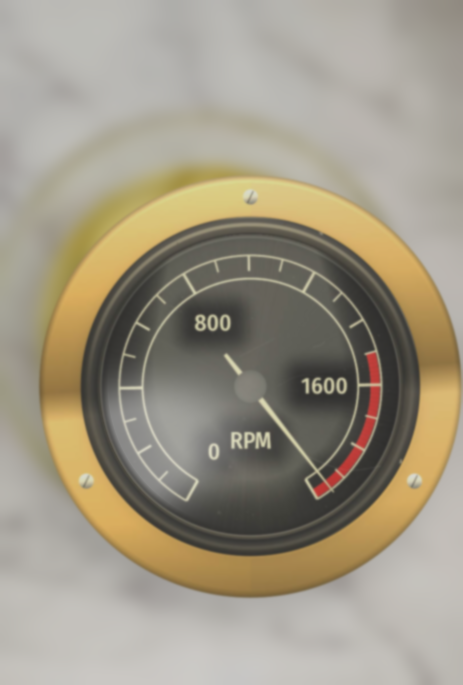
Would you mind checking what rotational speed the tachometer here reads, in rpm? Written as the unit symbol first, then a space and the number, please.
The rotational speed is rpm 1950
